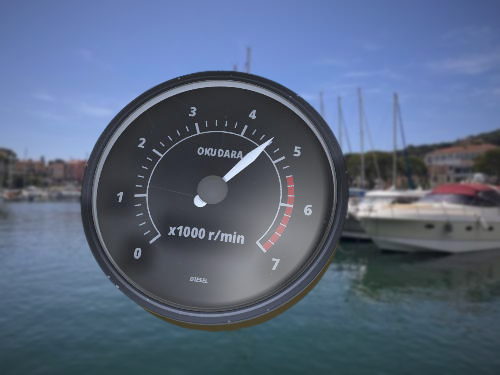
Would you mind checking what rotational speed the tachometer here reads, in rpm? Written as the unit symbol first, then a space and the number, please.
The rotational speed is rpm 4600
